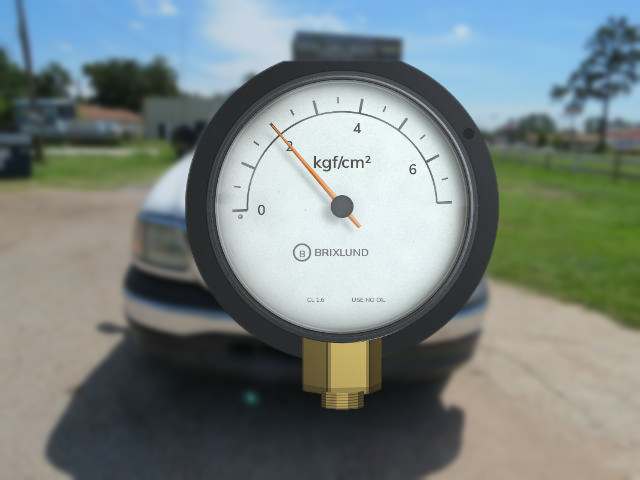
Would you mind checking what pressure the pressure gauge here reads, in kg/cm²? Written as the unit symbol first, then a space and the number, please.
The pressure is kg/cm² 2
